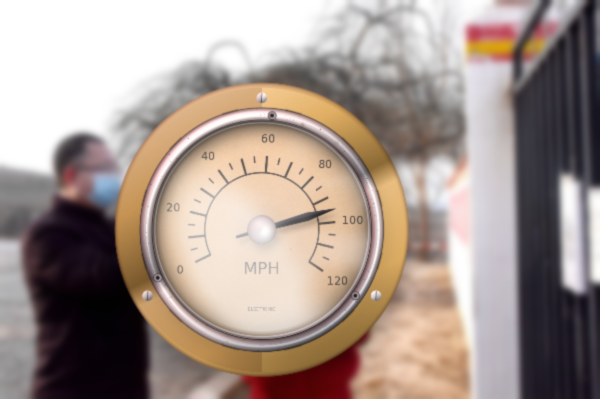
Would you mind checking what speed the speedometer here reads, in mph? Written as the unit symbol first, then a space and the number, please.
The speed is mph 95
